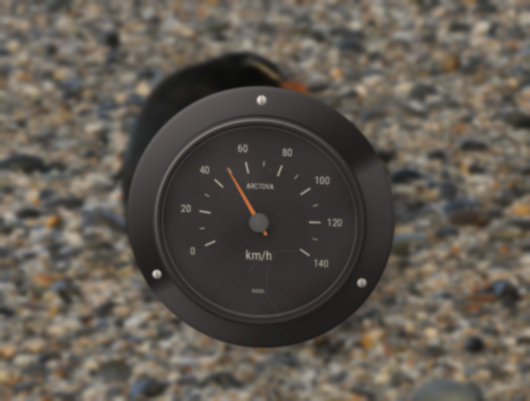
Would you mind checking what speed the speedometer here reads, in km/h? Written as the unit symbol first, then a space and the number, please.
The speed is km/h 50
